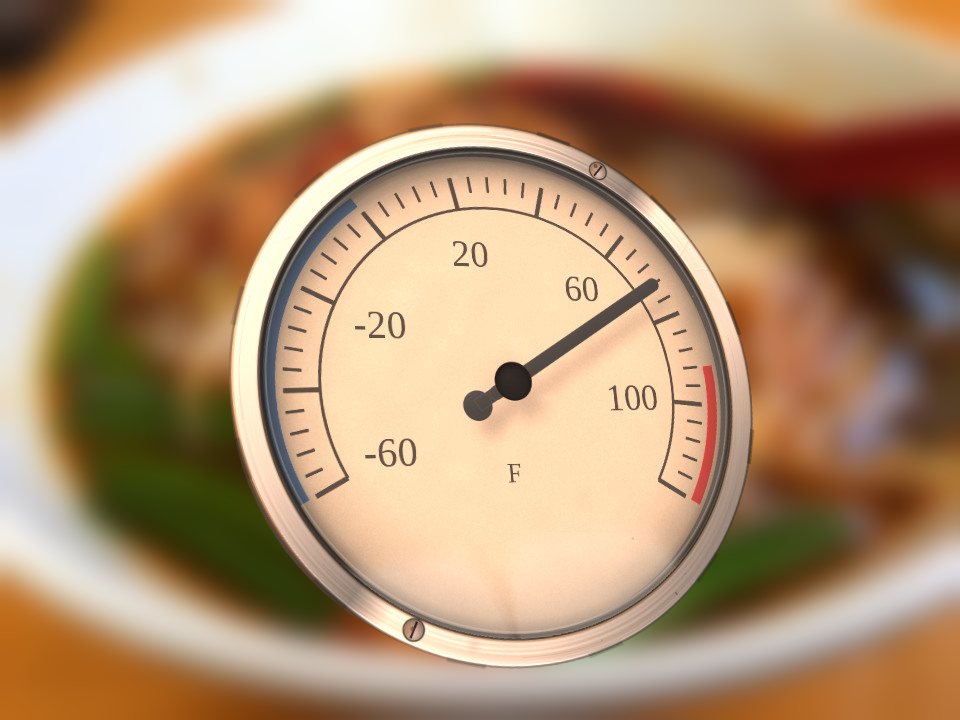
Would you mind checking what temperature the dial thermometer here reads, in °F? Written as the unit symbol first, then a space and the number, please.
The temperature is °F 72
